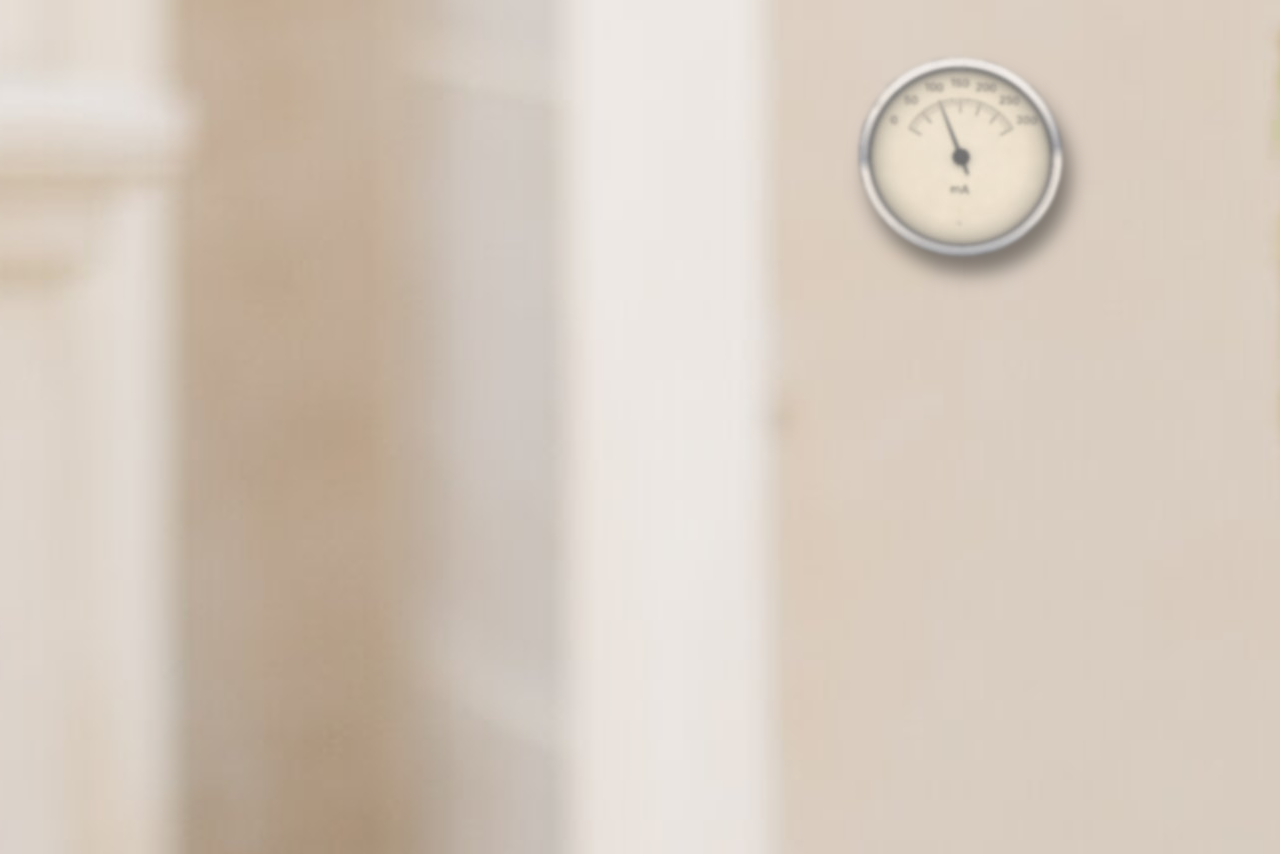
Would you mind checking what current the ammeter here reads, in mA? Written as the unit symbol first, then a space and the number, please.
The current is mA 100
